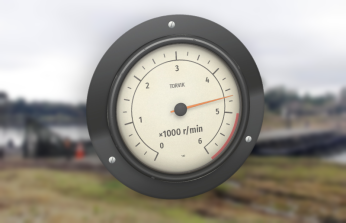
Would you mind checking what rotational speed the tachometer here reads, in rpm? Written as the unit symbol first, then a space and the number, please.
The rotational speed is rpm 4625
